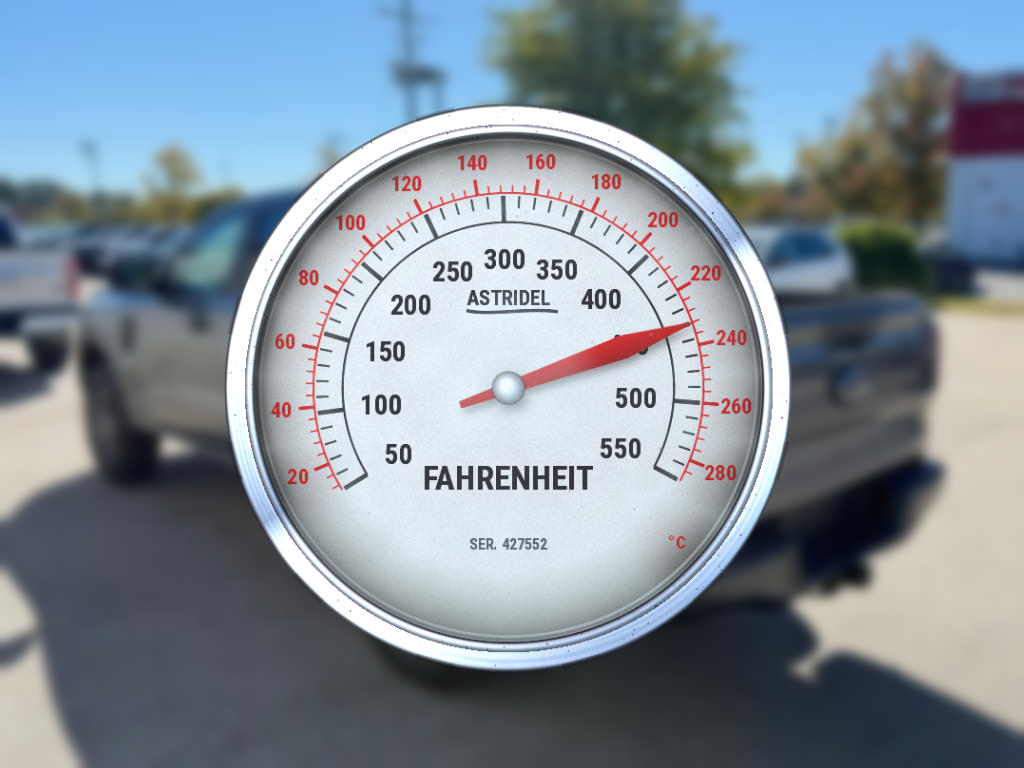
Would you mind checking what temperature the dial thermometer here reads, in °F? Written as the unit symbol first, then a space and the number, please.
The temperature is °F 450
